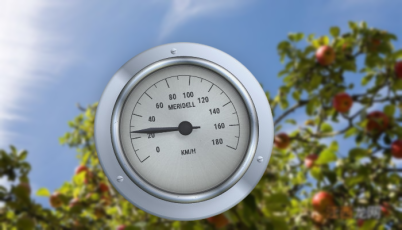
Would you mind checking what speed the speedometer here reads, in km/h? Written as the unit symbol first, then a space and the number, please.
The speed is km/h 25
